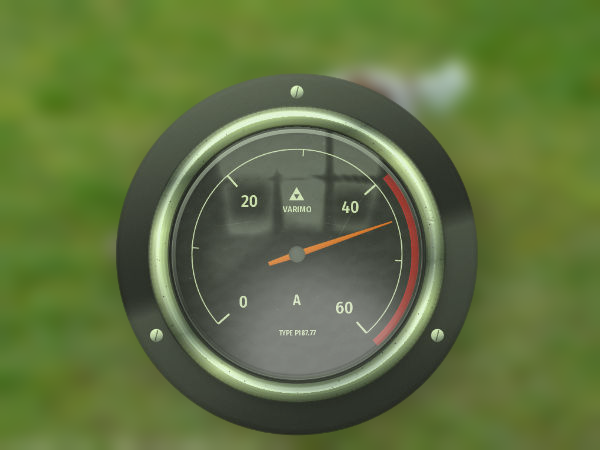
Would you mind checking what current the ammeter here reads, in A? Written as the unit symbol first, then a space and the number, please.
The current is A 45
